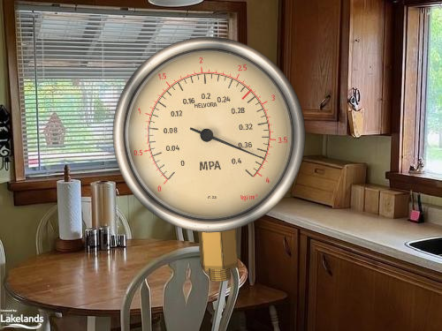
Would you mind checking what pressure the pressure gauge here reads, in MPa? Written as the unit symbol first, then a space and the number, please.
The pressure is MPa 0.37
